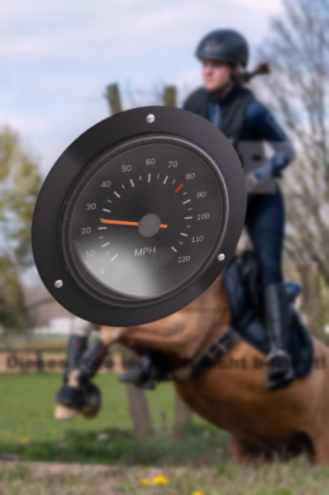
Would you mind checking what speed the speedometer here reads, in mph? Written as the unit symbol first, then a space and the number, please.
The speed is mph 25
